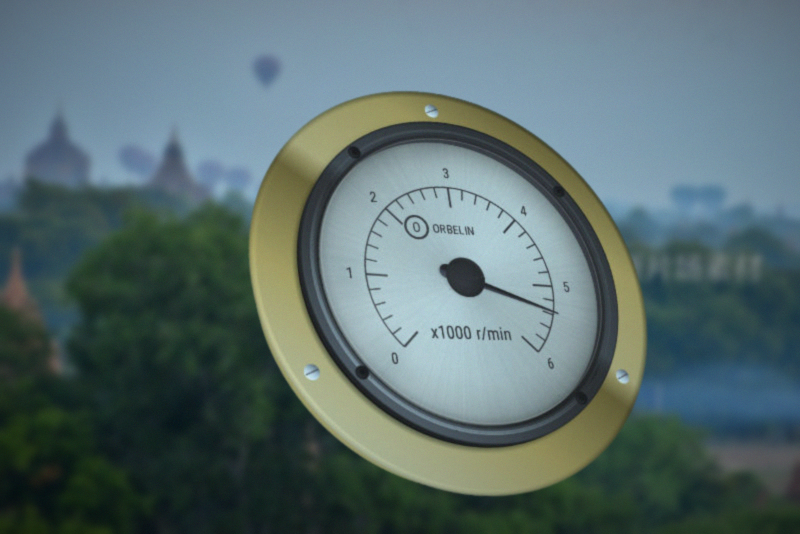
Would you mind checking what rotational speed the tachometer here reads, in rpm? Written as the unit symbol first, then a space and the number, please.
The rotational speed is rpm 5400
